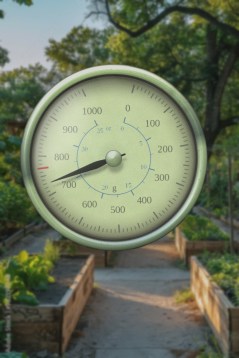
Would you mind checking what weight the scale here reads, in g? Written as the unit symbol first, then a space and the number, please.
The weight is g 730
